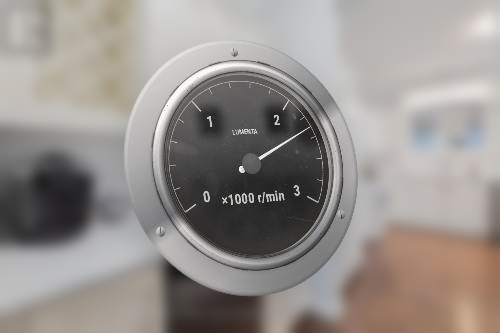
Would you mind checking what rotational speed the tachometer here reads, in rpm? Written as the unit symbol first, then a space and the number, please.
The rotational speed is rpm 2300
